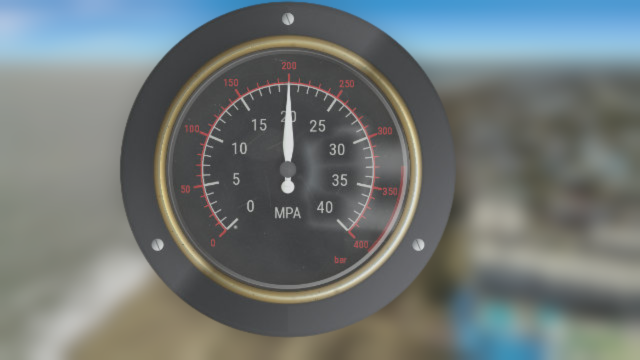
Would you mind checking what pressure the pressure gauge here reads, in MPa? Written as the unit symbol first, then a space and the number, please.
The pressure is MPa 20
